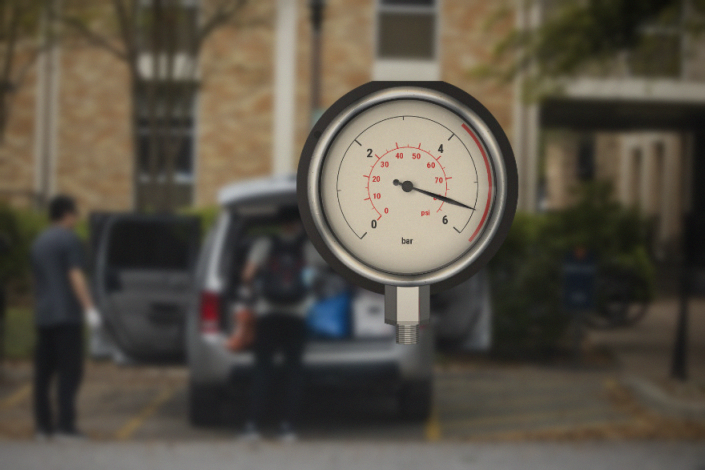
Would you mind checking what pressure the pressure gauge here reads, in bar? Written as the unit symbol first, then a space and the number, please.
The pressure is bar 5.5
